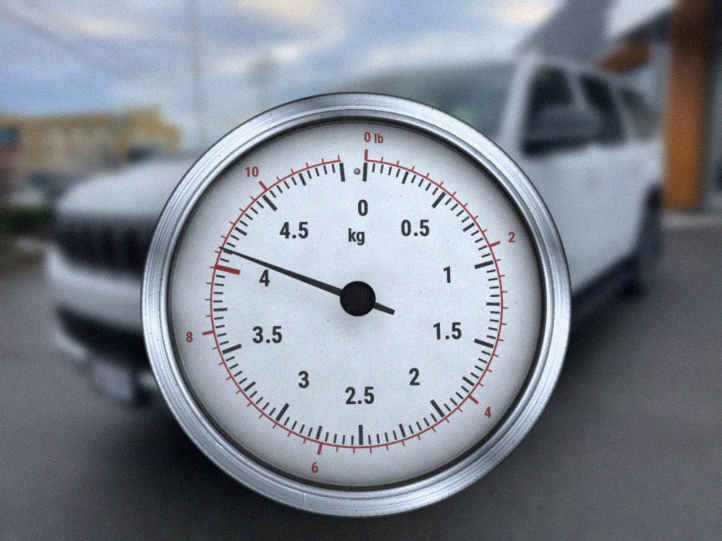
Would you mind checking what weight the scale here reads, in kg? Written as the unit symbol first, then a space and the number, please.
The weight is kg 4.1
